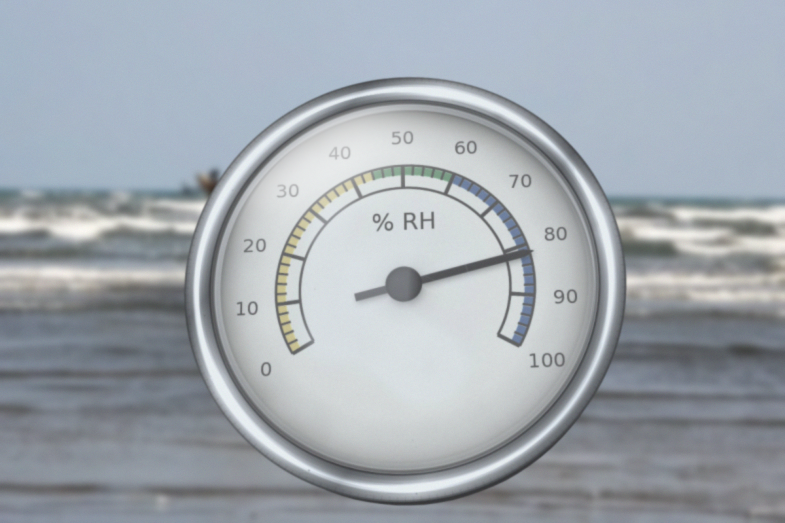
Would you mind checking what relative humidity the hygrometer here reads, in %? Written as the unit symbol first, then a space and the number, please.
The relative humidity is % 82
